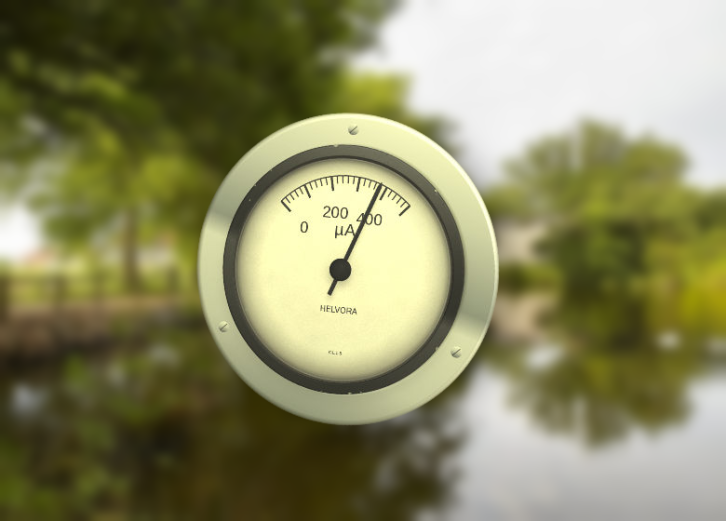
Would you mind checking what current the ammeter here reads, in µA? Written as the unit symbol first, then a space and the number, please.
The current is µA 380
